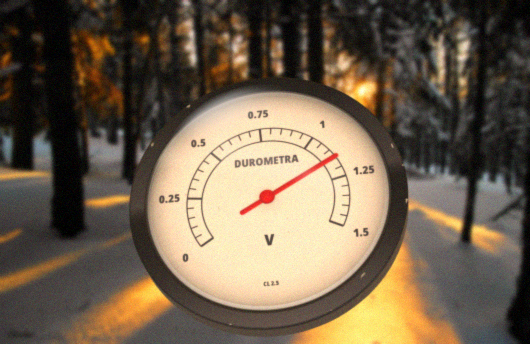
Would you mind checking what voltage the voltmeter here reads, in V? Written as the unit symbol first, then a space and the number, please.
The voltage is V 1.15
